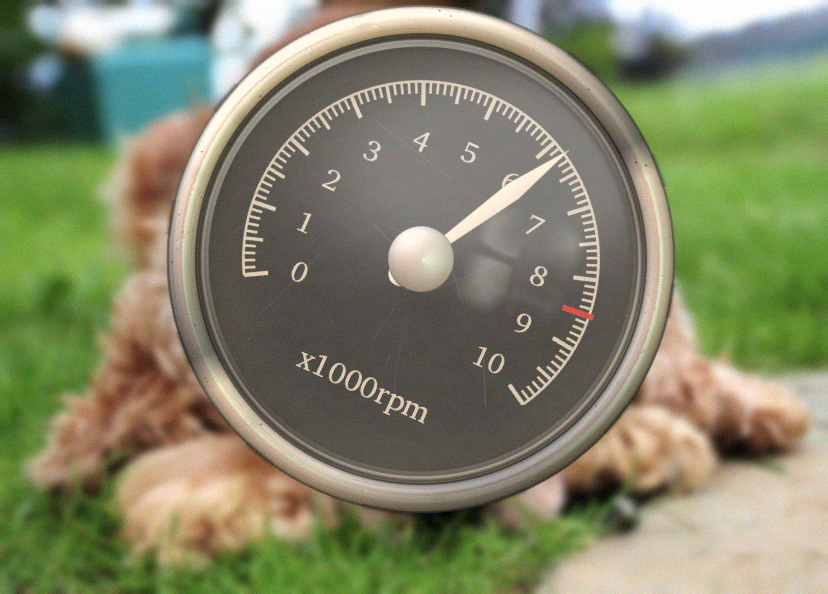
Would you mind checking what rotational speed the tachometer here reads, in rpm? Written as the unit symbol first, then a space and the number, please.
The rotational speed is rpm 6200
